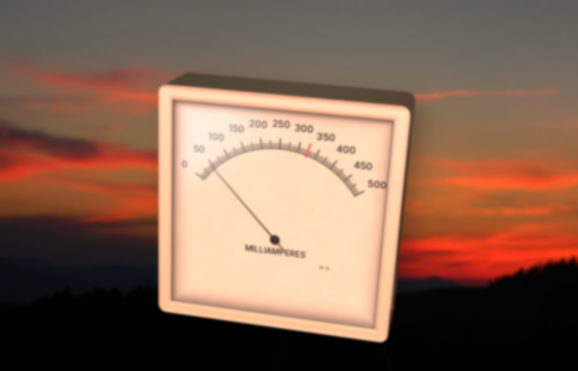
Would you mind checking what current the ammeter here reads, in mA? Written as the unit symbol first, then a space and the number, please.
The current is mA 50
